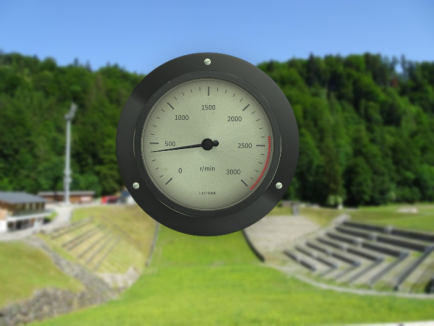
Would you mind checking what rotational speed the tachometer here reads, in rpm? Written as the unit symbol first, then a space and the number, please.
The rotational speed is rpm 400
